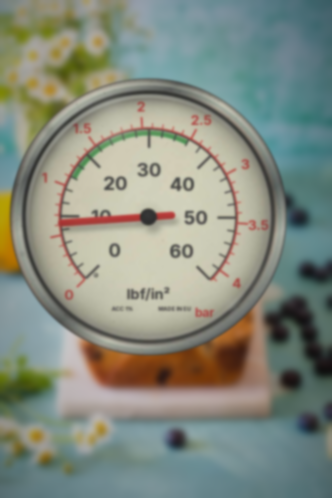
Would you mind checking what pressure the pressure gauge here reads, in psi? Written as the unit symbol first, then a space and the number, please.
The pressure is psi 9
